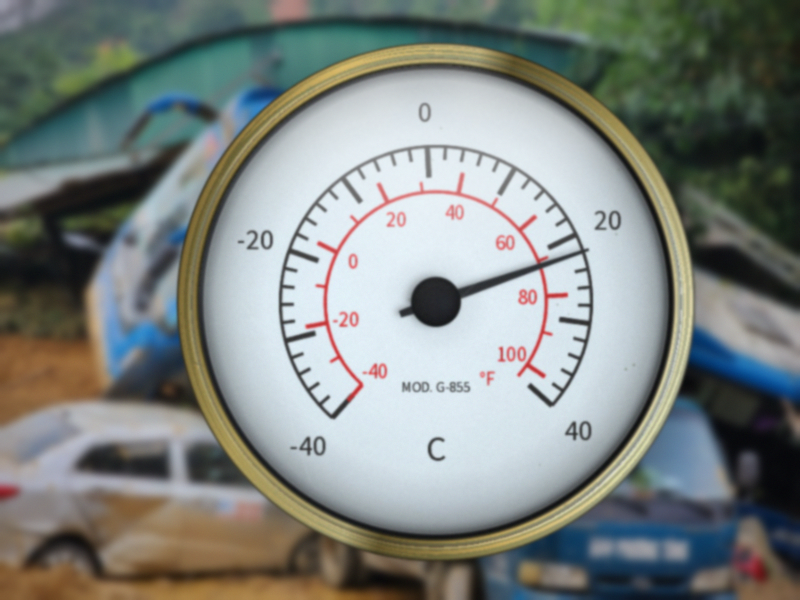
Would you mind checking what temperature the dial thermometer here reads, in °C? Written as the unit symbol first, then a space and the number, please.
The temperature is °C 22
